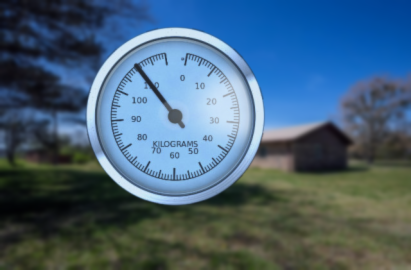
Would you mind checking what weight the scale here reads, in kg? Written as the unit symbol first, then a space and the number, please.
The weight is kg 110
